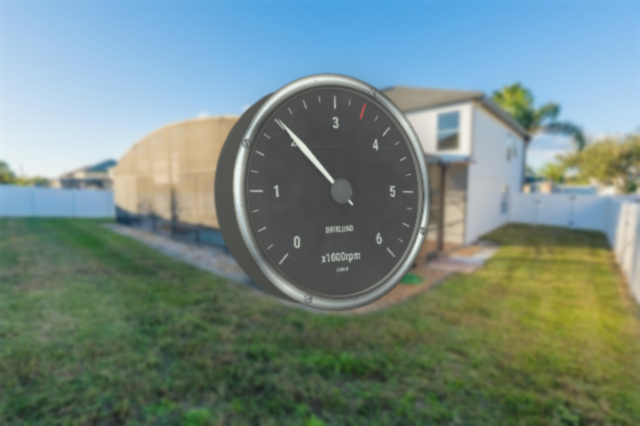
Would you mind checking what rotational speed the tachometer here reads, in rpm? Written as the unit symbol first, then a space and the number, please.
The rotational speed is rpm 2000
